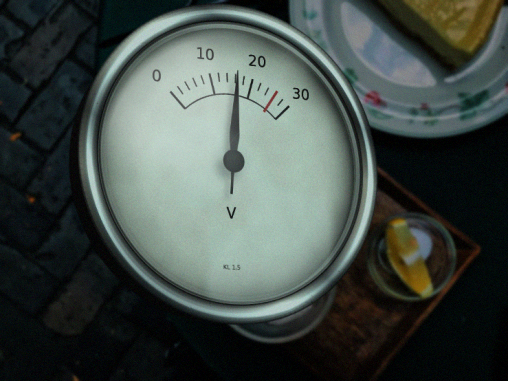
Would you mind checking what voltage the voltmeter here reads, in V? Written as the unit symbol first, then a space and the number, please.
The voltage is V 16
